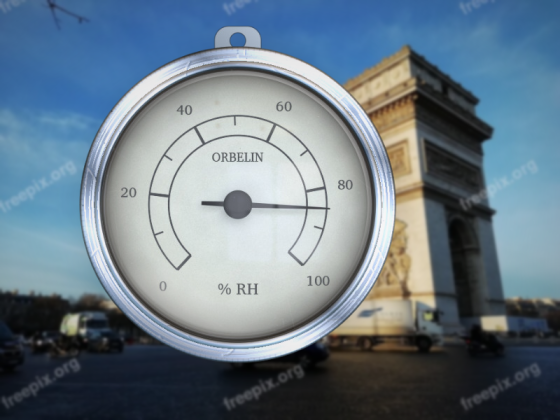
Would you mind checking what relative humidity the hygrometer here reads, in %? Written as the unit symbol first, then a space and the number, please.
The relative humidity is % 85
